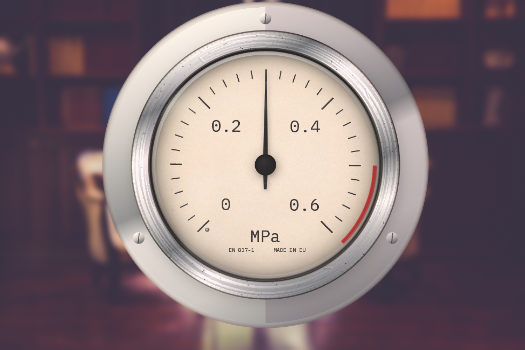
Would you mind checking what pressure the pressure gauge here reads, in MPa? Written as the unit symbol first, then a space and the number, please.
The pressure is MPa 0.3
